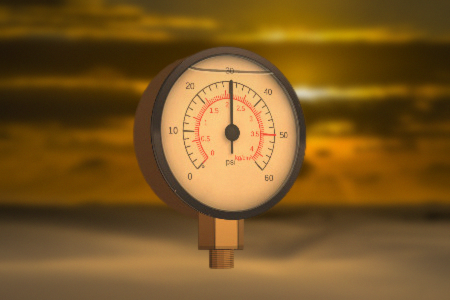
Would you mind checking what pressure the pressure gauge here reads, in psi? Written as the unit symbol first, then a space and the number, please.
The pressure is psi 30
